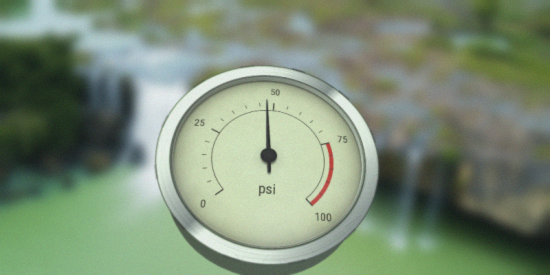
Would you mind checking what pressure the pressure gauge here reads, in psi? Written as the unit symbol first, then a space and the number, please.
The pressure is psi 47.5
